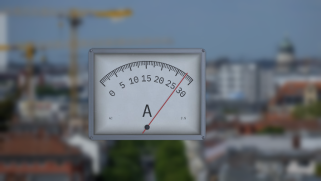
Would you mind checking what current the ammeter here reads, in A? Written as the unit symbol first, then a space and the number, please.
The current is A 27.5
